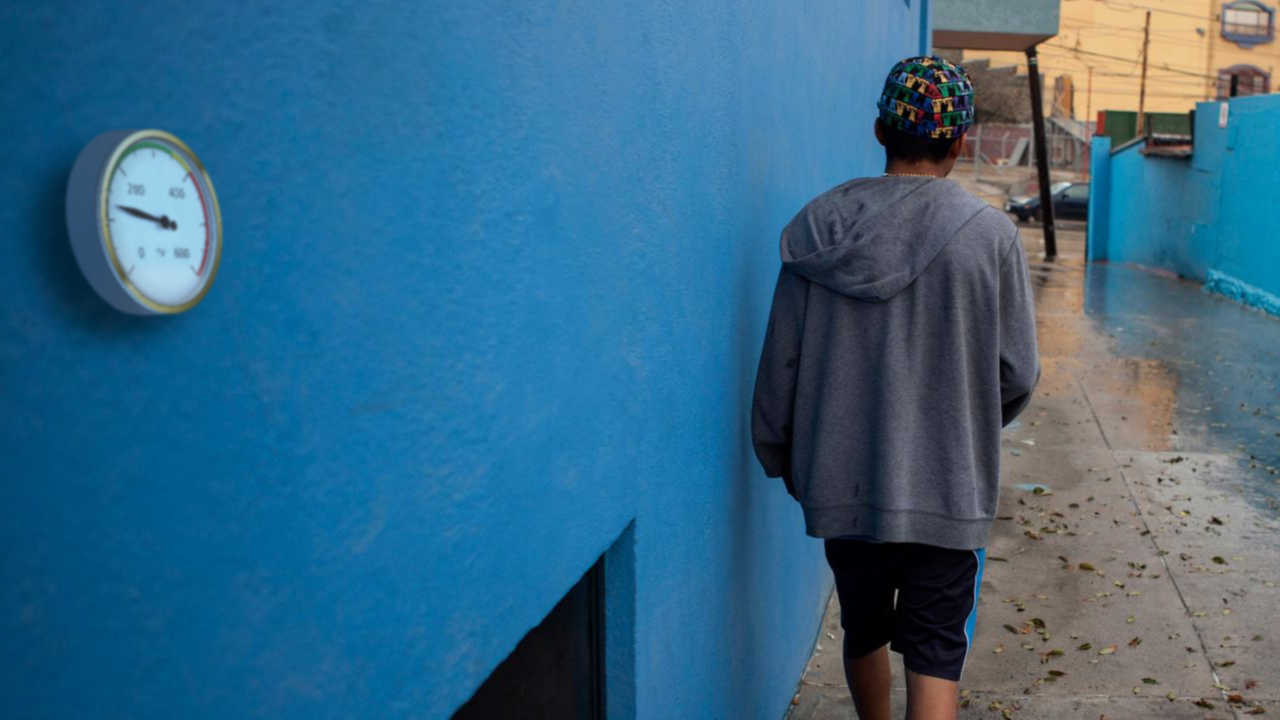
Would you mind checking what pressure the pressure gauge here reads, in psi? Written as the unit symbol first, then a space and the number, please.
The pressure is psi 125
